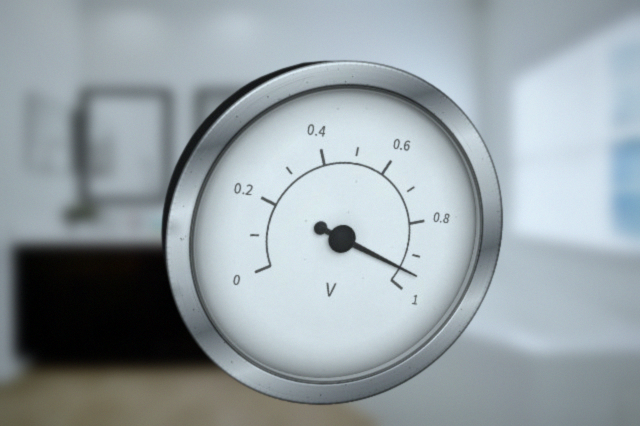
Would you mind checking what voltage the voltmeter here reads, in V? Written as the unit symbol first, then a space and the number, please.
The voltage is V 0.95
